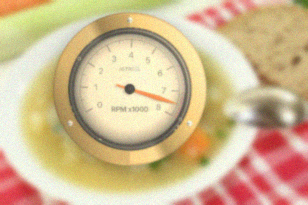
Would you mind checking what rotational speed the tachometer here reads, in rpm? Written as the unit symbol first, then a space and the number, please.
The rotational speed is rpm 7500
